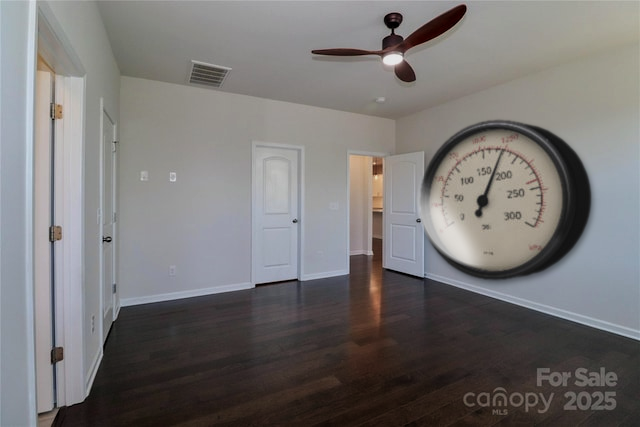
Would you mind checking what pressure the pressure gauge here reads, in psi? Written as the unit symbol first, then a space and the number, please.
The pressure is psi 180
